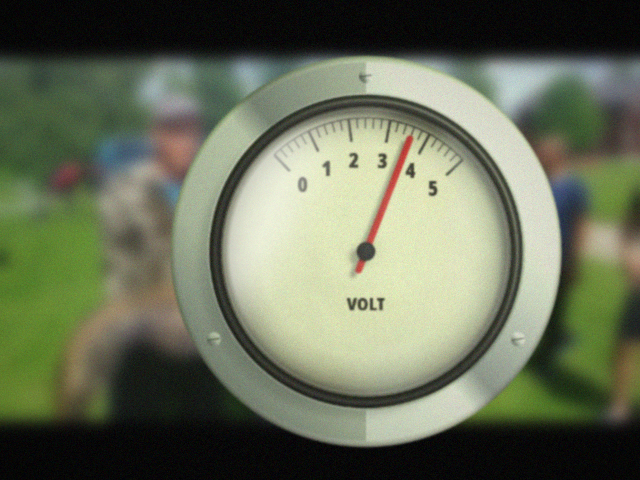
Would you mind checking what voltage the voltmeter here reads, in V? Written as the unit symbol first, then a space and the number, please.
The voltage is V 3.6
